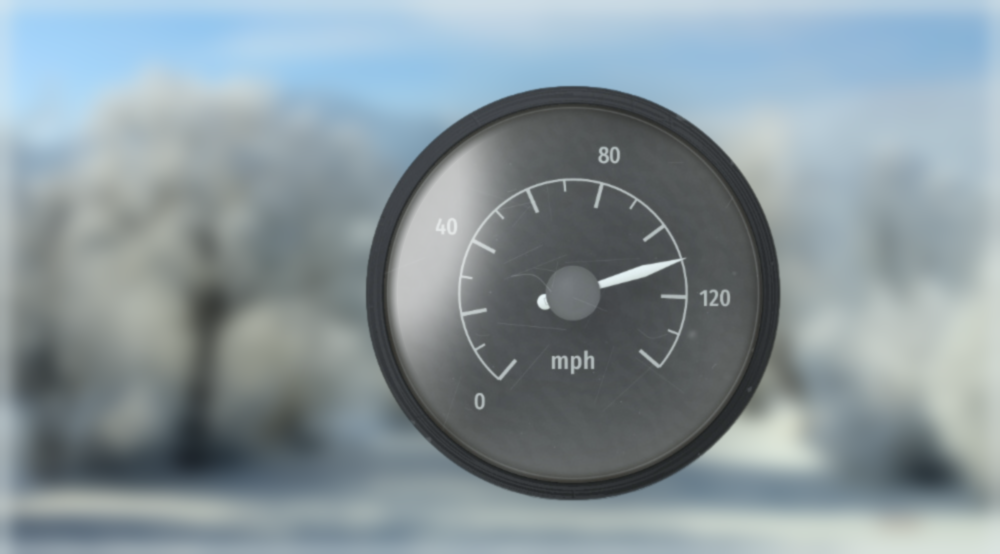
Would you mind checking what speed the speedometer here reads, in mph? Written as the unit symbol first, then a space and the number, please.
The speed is mph 110
